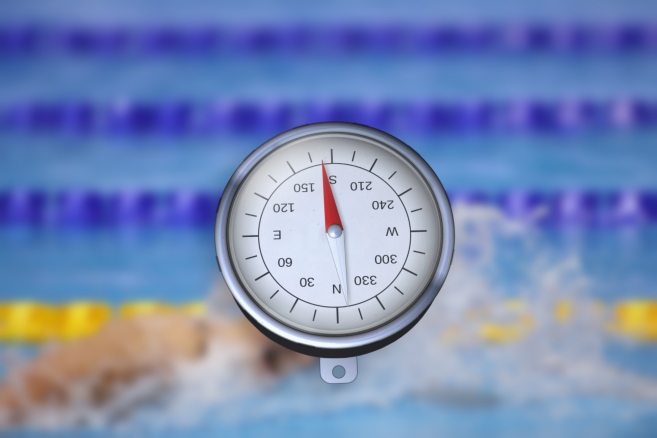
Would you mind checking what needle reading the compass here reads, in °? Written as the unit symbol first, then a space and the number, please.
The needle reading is ° 172.5
